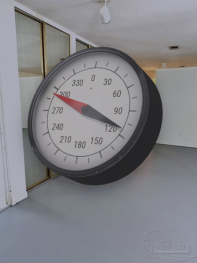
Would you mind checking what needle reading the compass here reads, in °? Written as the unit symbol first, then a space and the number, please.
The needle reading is ° 292.5
